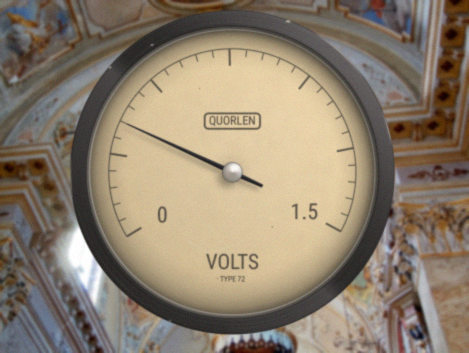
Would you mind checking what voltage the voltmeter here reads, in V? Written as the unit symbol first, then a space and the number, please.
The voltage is V 0.35
